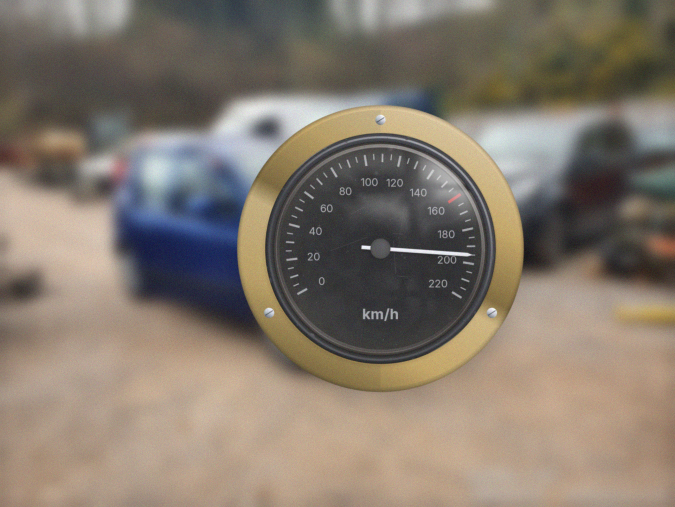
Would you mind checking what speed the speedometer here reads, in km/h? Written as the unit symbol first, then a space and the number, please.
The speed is km/h 195
